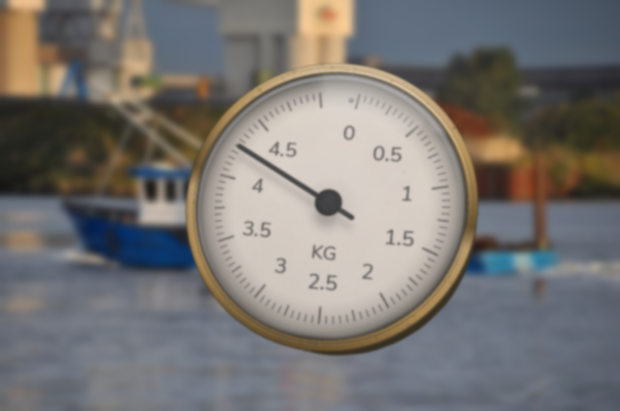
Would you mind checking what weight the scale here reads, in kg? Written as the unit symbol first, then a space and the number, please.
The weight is kg 4.25
